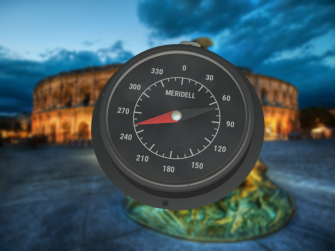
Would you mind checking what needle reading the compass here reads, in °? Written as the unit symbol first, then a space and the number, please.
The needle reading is ° 250
